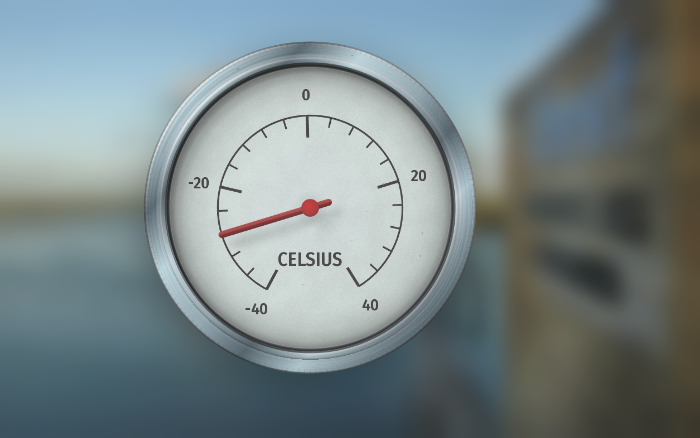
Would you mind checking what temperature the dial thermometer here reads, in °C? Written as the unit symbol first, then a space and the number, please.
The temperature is °C -28
